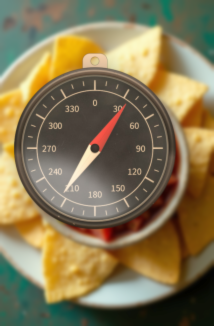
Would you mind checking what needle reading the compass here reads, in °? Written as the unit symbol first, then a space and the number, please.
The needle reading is ° 35
